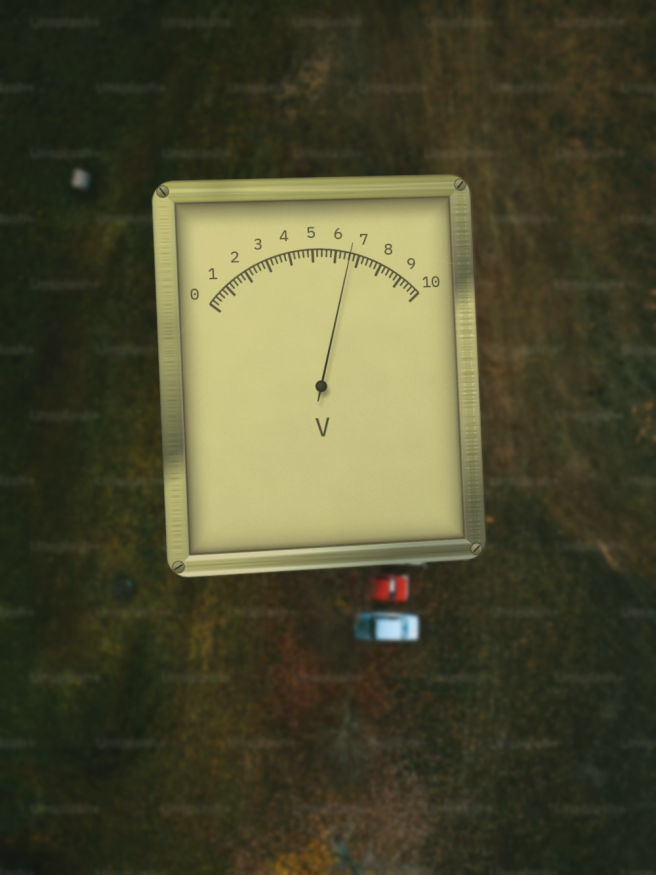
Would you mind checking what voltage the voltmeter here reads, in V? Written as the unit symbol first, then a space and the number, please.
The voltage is V 6.6
